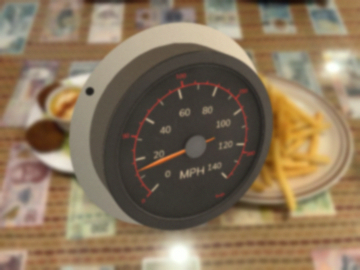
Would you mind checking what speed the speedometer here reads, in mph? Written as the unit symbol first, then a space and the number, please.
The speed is mph 15
